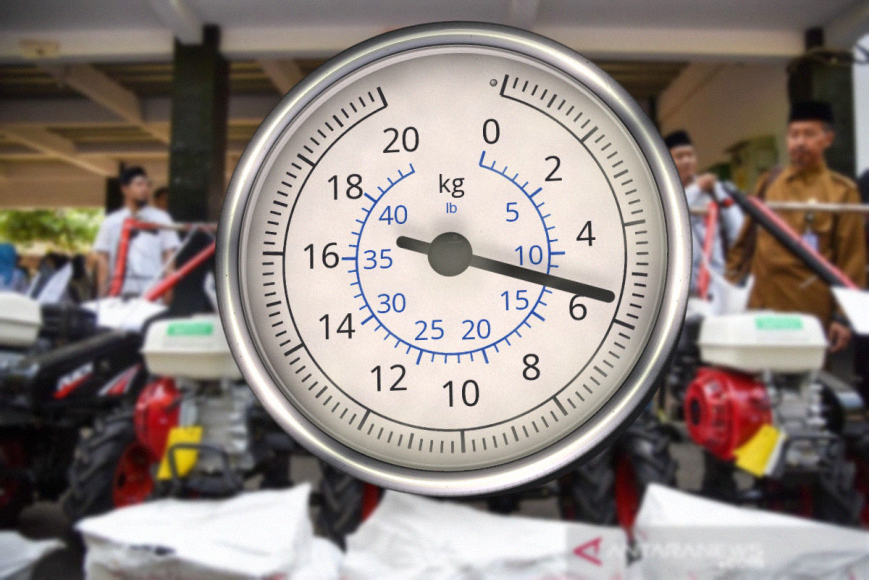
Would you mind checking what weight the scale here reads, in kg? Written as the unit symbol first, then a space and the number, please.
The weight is kg 5.6
